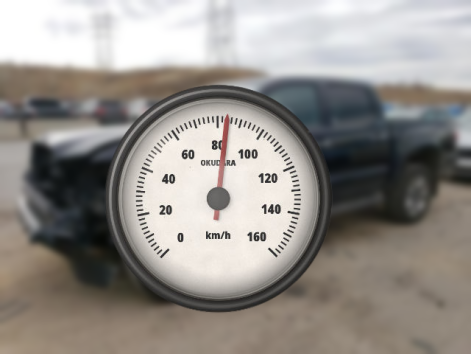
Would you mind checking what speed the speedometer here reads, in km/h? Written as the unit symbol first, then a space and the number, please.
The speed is km/h 84
